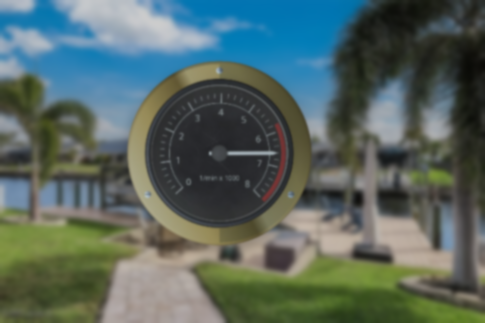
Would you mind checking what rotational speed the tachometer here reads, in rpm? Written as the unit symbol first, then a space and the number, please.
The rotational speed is rpm 6600
